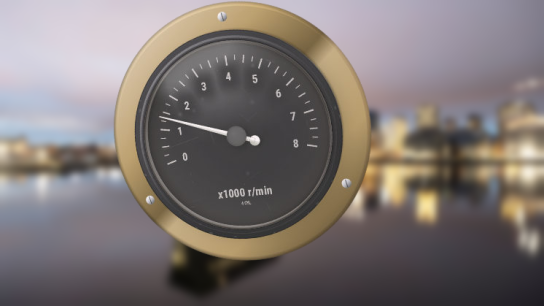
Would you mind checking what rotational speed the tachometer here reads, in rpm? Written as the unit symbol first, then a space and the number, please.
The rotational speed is rpm 1375
